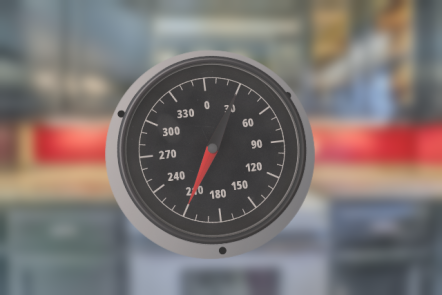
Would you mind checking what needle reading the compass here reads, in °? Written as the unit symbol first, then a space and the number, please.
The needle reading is ° 210
